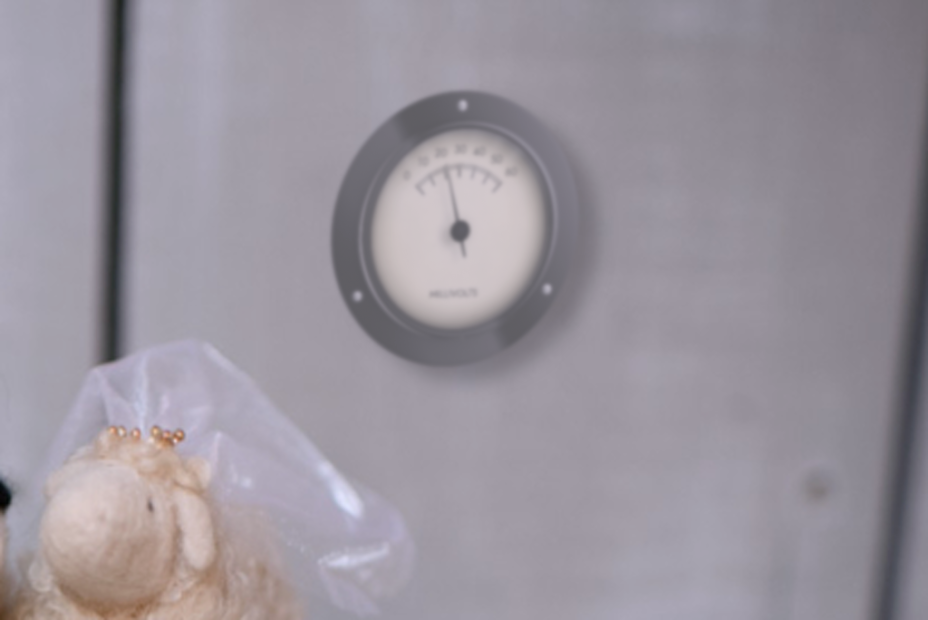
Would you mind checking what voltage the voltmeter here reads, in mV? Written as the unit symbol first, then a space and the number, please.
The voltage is mV 20
